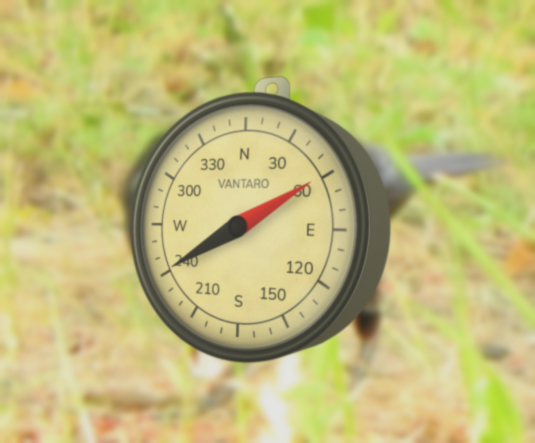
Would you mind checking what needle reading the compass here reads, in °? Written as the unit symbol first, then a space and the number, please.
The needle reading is ° 60
